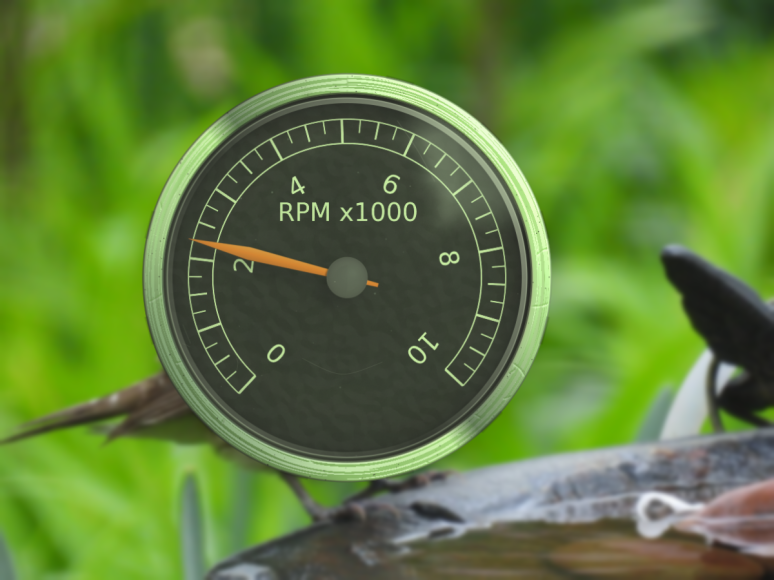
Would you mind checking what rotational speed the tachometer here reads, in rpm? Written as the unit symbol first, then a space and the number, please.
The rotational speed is rpm 2250
